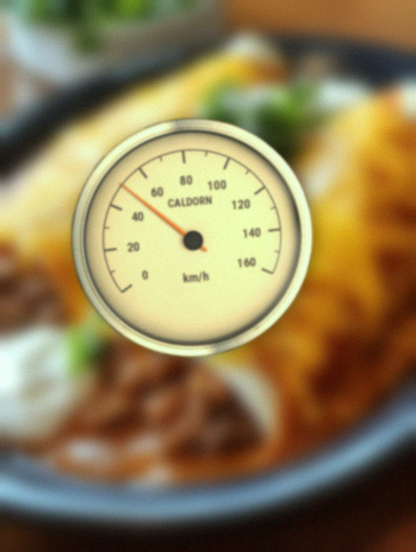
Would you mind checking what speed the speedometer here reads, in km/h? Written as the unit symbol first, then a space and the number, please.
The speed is km/h 50
